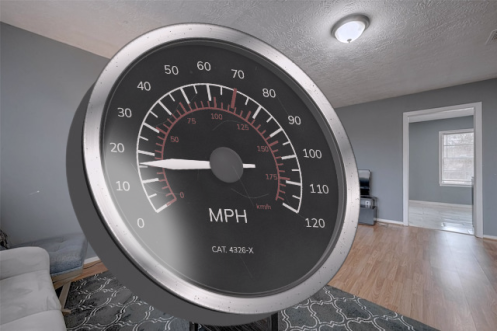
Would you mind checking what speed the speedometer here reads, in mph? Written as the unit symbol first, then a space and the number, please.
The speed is mph 15
